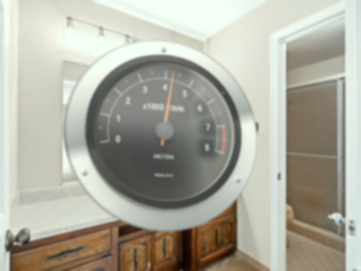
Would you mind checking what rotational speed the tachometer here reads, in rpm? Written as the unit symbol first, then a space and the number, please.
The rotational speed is rpm 4250
